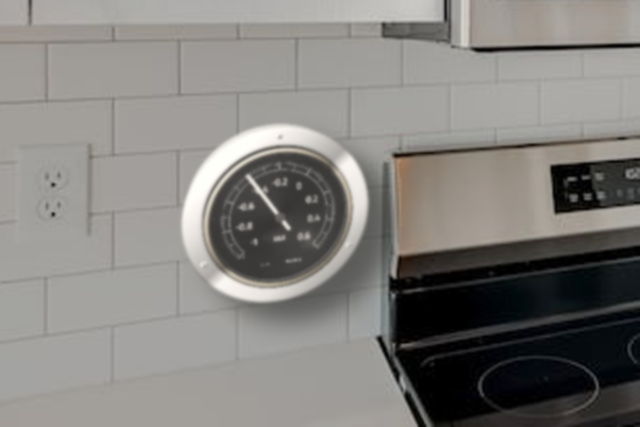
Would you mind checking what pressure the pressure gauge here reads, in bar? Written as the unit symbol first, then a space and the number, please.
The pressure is bar -0.4
